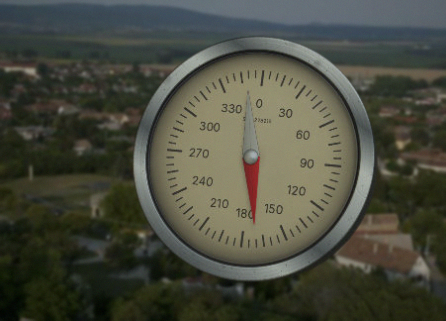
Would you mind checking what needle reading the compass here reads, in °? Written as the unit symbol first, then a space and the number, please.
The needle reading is ° 170
